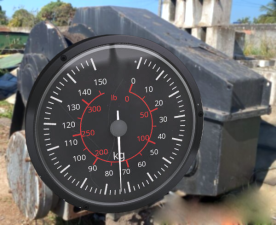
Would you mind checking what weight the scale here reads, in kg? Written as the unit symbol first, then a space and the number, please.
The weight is kg 74
